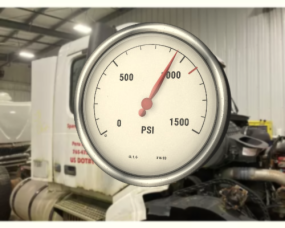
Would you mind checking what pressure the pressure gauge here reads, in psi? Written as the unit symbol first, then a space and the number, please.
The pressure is psi 950
